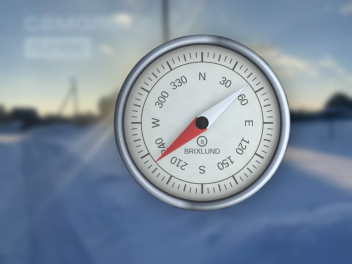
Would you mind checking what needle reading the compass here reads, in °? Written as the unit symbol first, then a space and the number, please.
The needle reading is ° 230
